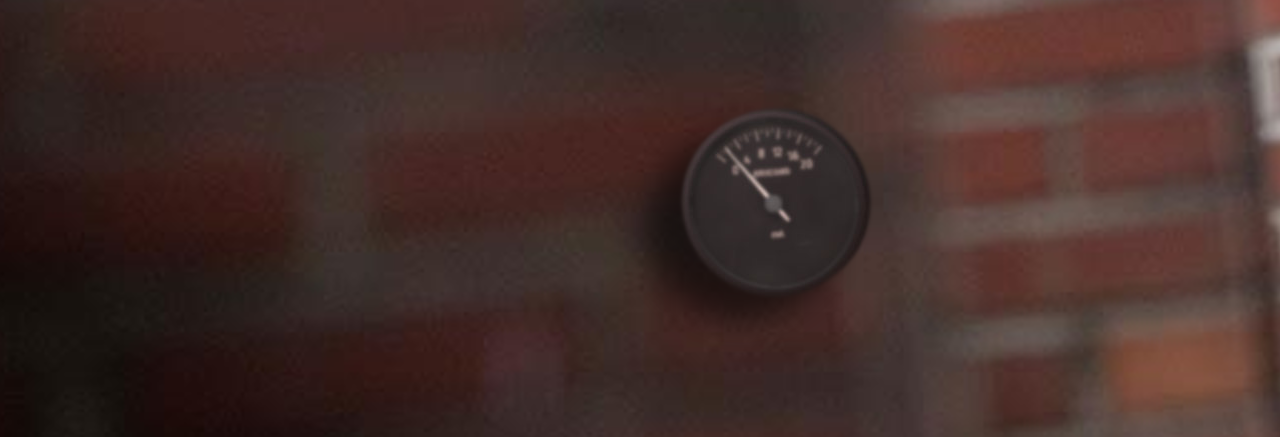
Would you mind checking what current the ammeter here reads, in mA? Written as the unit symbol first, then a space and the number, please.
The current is mA 2
